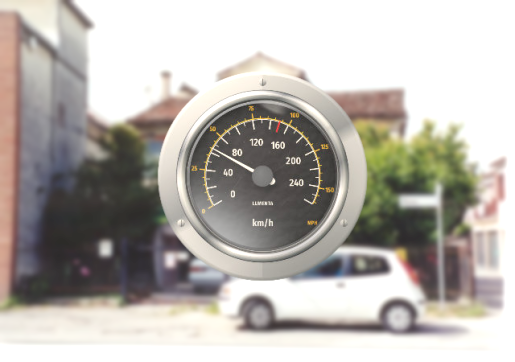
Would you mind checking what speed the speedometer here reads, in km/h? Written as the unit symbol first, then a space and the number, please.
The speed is km/h 65
